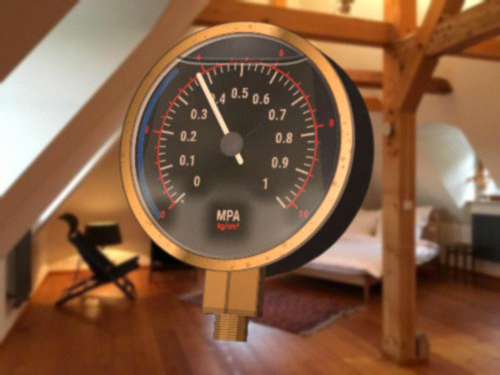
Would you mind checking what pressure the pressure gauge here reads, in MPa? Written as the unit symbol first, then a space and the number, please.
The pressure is MPa 0.38
